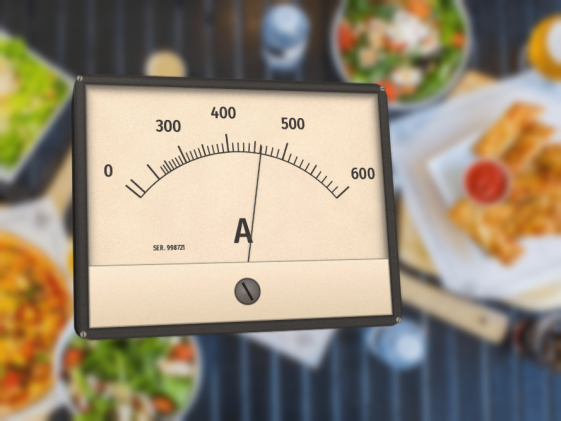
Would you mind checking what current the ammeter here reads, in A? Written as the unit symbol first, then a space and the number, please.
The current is A 460
